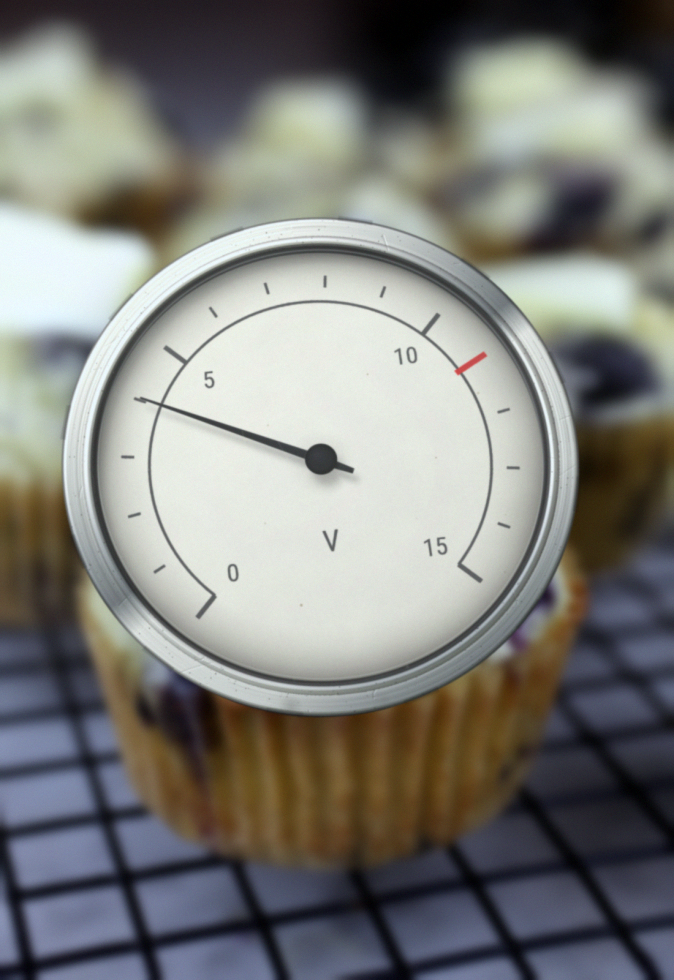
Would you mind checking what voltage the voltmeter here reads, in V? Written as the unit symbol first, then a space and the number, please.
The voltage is V 4
